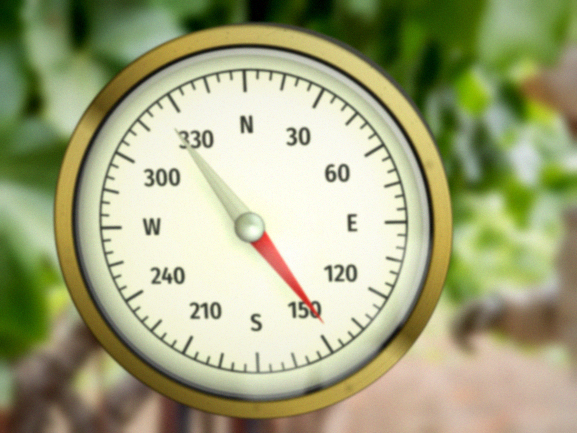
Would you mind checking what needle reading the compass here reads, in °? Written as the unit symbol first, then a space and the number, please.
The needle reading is ° 145
